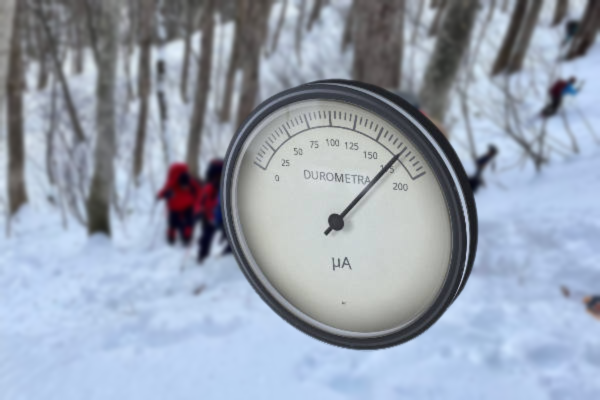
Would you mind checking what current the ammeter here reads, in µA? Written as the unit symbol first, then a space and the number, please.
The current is µA 175
